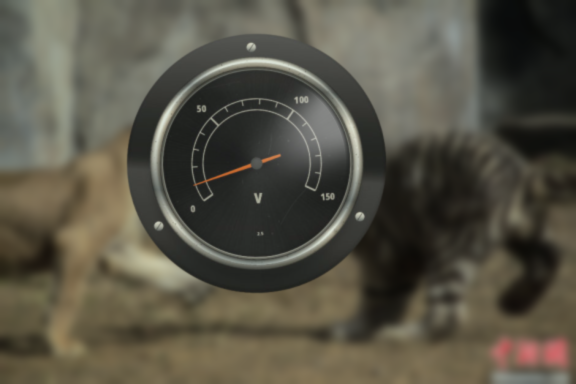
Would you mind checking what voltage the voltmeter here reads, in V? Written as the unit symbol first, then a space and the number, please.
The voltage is V 10
